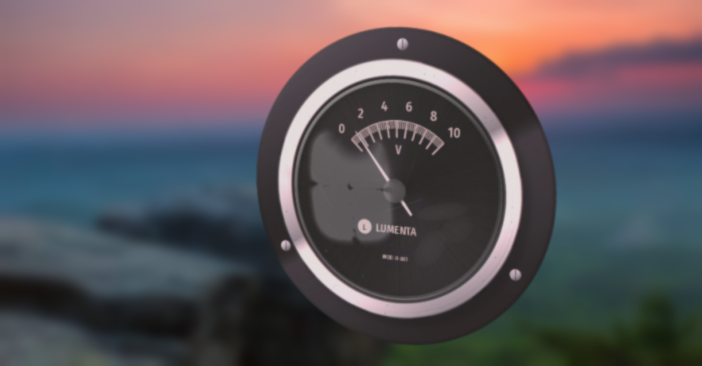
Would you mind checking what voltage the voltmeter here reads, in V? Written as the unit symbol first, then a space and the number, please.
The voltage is V 1
